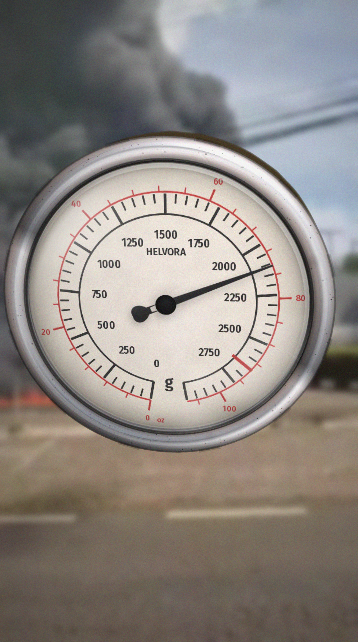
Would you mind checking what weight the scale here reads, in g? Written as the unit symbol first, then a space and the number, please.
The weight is g 2100
